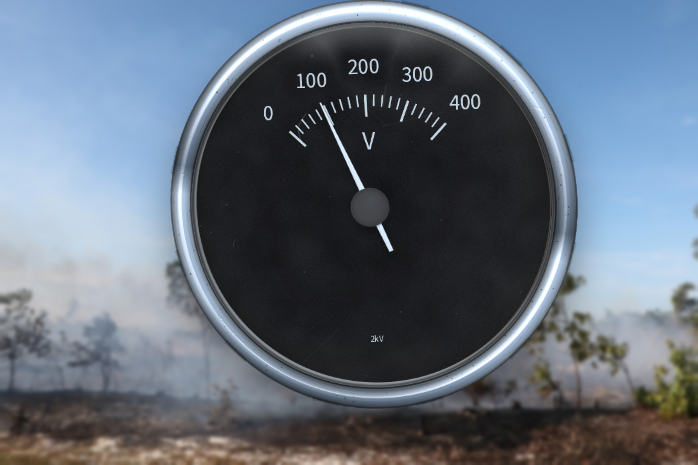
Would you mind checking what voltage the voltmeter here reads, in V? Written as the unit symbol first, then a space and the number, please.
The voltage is V 100
